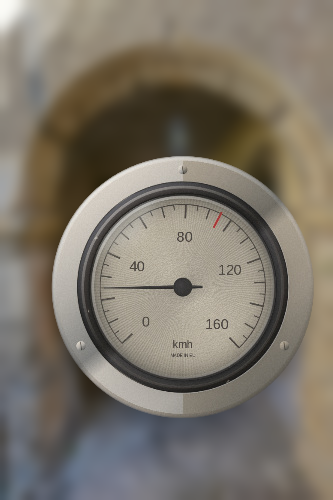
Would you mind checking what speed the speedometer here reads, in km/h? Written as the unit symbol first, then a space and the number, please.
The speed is km/h 25
